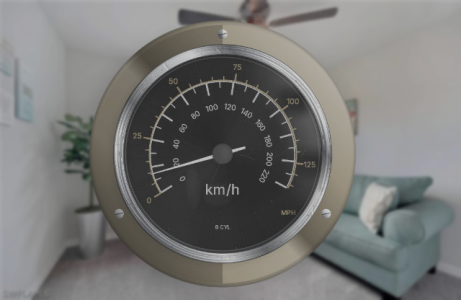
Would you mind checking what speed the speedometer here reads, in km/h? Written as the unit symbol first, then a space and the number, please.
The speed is km/h 15
